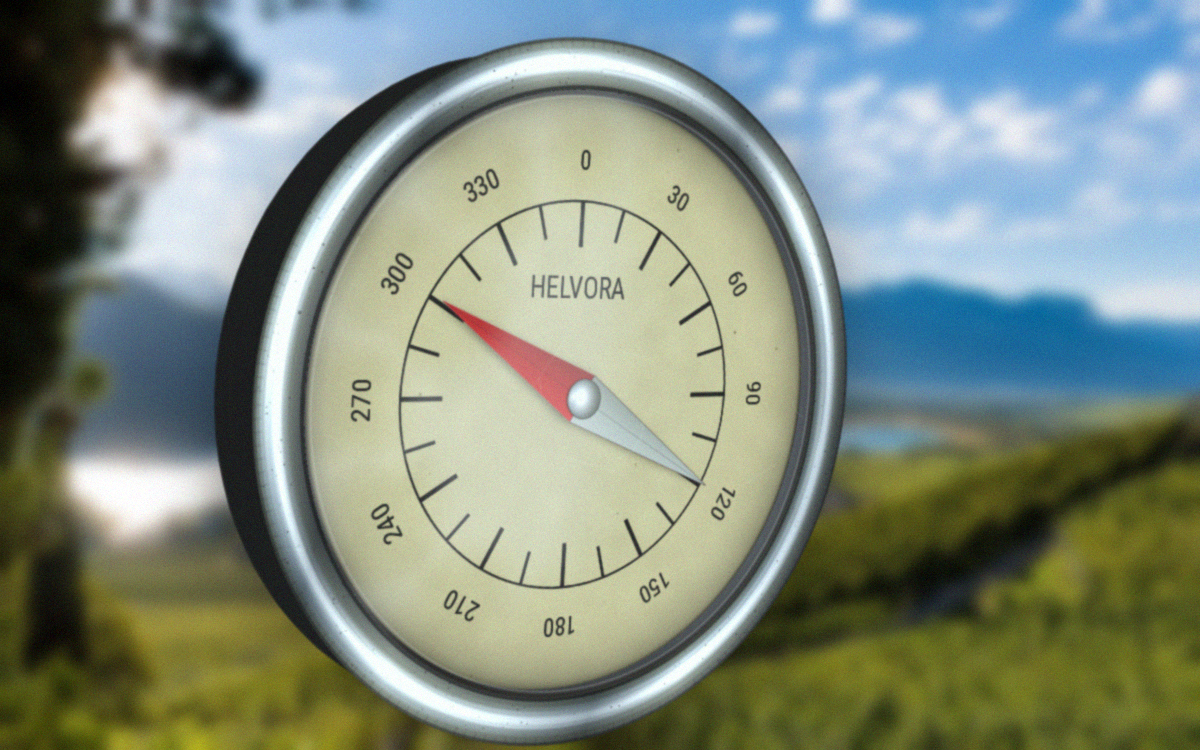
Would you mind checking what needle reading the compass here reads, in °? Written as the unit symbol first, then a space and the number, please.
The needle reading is ° 300
